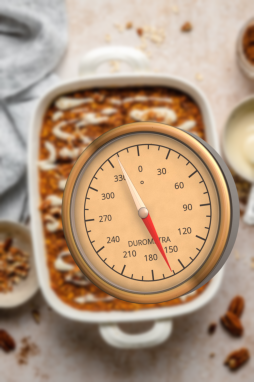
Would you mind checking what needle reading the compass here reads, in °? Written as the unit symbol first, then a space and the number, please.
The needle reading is ° 160
